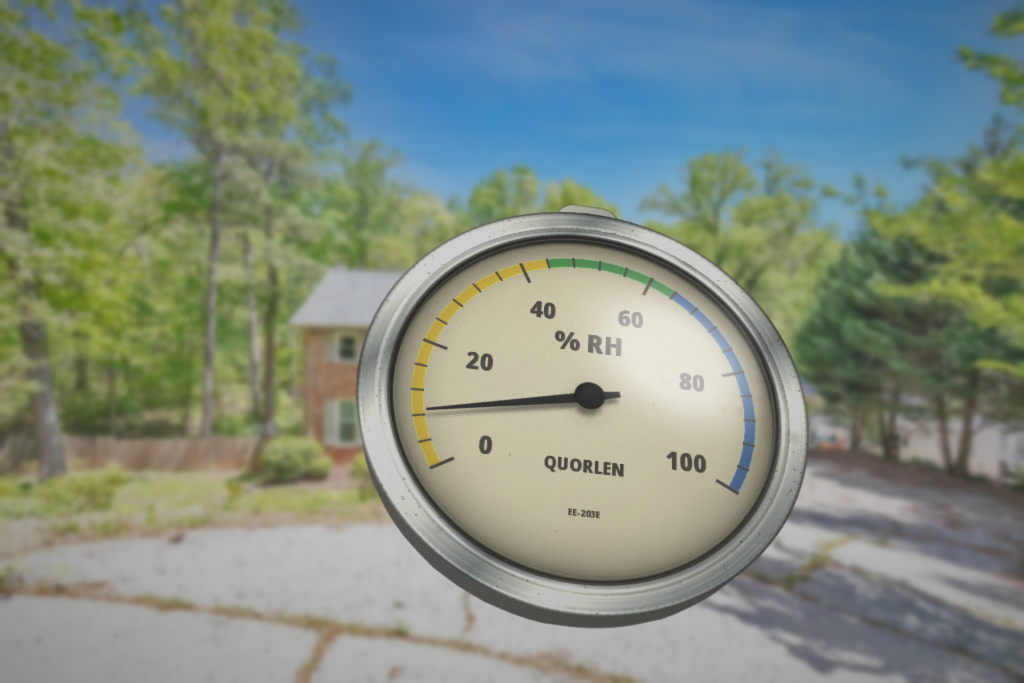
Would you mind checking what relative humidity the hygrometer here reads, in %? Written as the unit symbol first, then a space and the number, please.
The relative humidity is % 8
